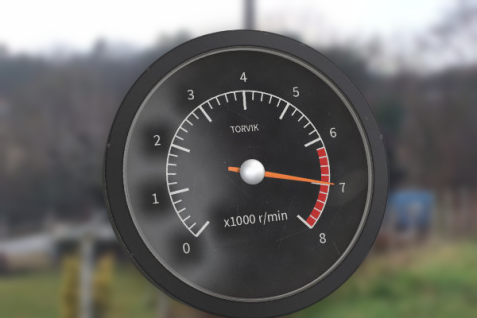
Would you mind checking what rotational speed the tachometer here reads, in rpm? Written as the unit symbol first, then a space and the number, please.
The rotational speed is rpm 7000
